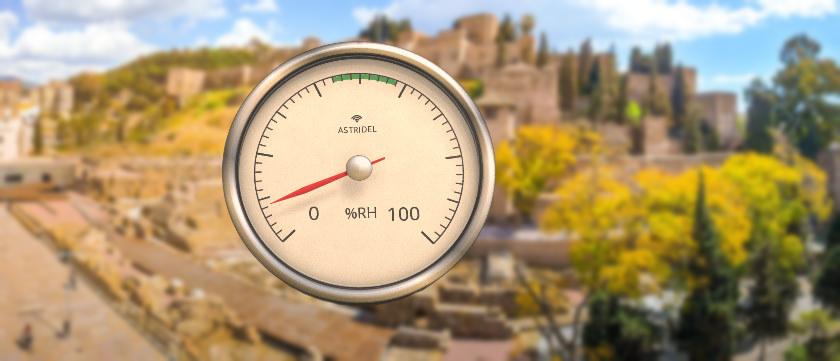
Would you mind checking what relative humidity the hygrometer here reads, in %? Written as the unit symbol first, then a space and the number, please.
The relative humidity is % 8
